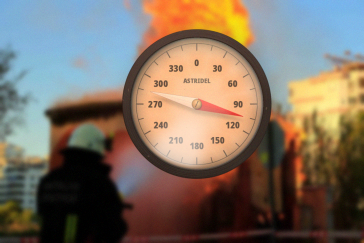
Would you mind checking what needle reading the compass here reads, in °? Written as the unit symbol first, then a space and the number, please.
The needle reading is ° 105
